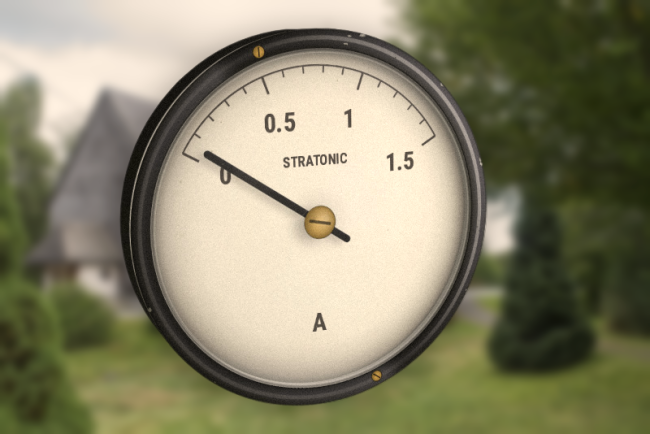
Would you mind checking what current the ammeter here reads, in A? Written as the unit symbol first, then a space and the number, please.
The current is A 0.05
